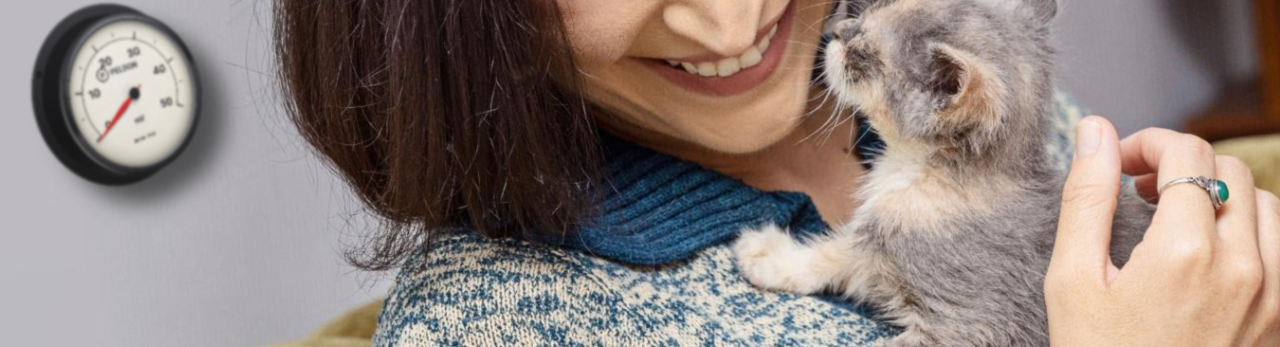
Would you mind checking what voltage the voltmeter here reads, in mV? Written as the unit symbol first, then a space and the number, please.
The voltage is mV 0
